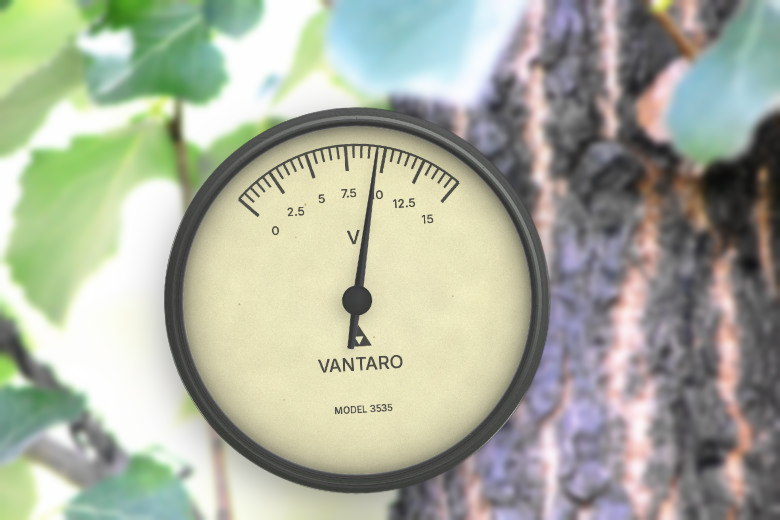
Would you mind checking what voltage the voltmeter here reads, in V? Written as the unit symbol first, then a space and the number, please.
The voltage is V 9.5
